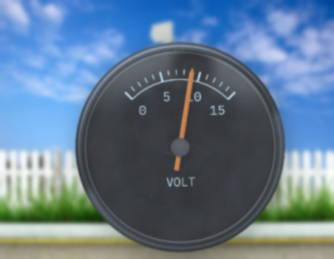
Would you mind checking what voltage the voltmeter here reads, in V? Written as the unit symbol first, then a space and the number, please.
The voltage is V 9
